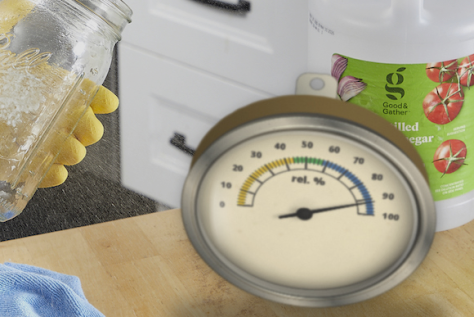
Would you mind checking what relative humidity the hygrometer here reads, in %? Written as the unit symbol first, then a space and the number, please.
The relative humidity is % 90
